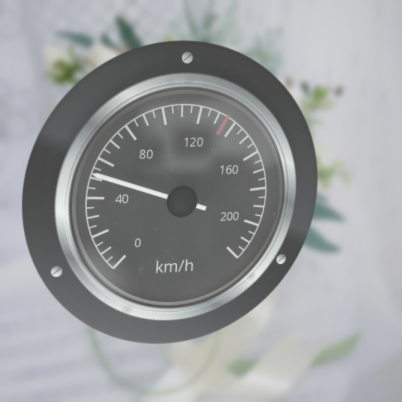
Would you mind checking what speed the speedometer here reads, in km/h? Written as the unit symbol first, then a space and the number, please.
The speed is km/h 52.5
